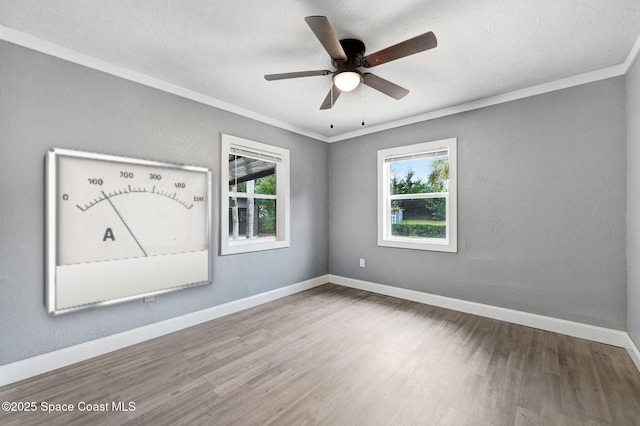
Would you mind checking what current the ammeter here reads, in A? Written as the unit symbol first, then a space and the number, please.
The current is A 100
